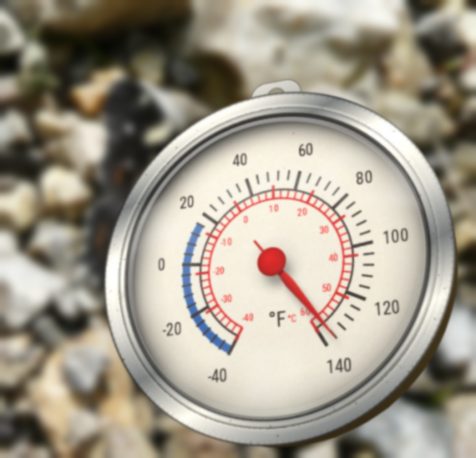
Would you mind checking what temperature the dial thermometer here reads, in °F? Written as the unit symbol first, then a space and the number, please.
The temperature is °F 136
